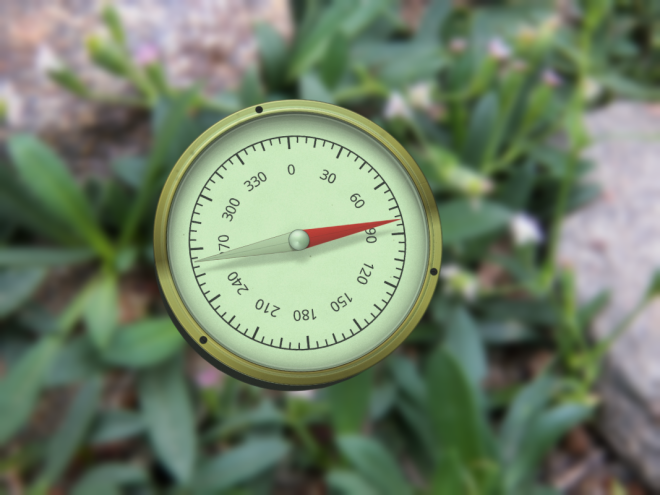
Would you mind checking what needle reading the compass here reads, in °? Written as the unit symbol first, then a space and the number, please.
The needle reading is ° 82.5
